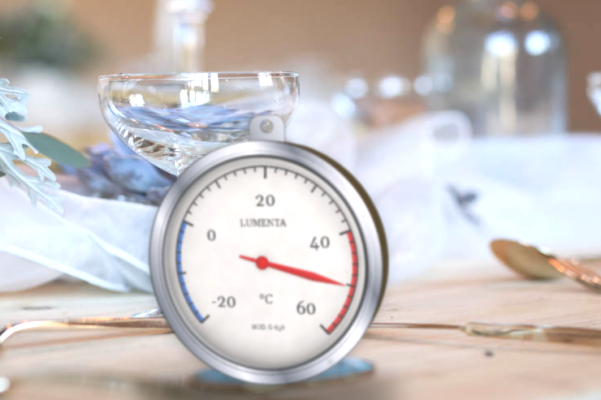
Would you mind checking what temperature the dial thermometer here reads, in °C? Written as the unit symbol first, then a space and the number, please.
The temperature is °C 50
